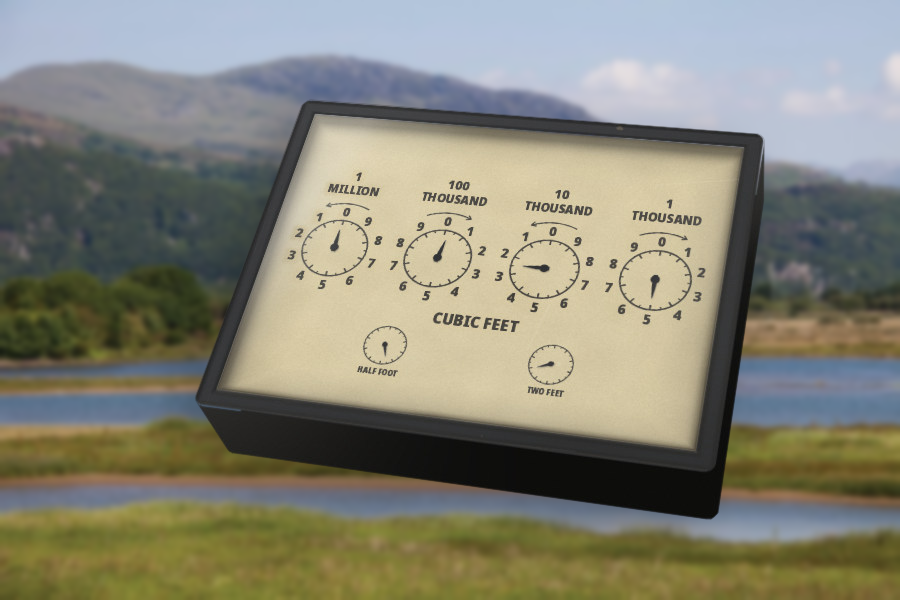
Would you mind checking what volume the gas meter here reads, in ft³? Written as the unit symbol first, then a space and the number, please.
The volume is ft³ 2500
